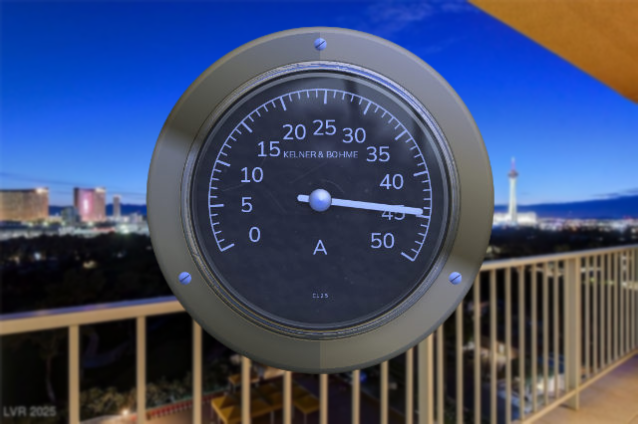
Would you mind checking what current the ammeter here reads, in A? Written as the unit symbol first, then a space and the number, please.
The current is A 44.5
